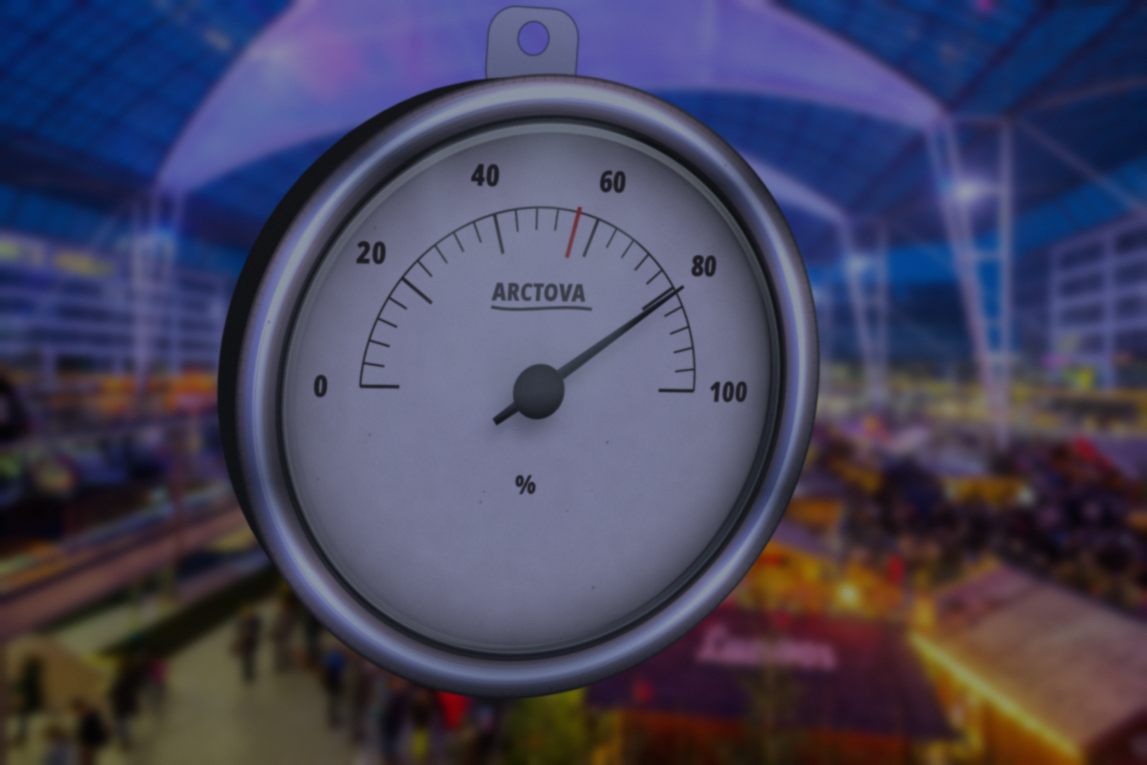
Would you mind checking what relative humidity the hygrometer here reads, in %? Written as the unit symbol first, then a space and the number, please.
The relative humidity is % 80
